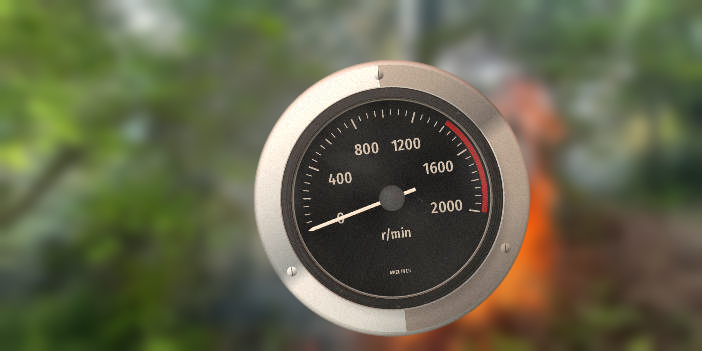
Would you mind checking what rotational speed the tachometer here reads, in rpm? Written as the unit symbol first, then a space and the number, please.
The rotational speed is rpm 0
